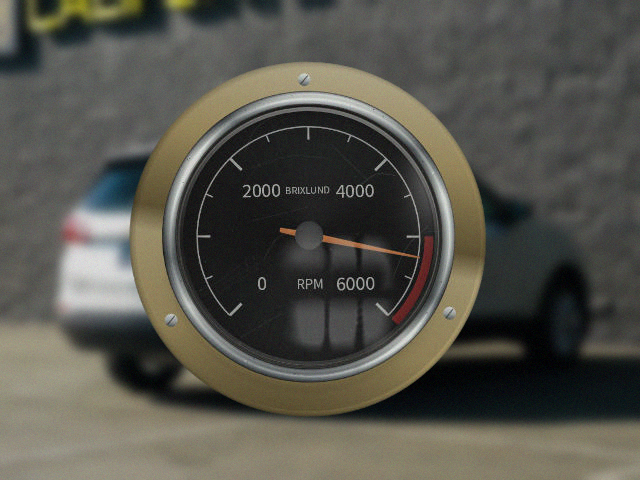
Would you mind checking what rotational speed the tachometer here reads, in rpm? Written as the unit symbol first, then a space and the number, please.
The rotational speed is rpm 5250
